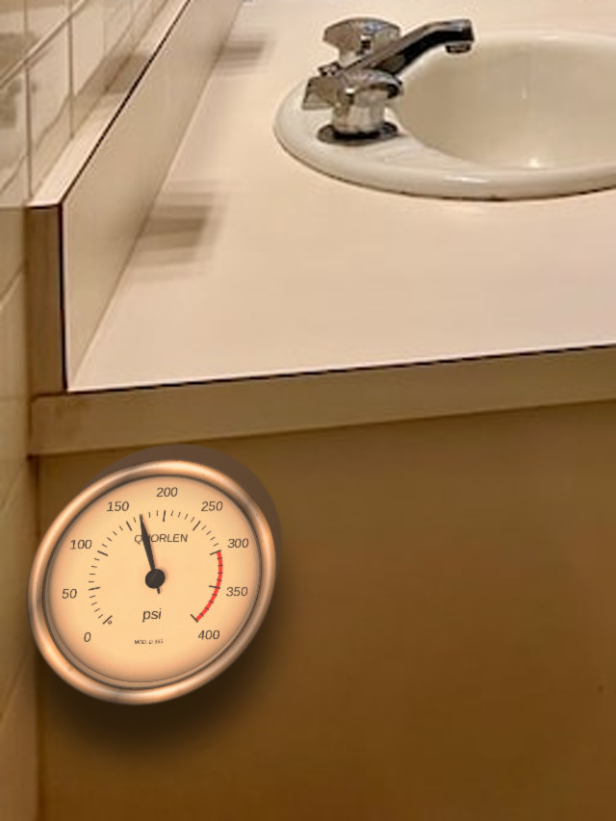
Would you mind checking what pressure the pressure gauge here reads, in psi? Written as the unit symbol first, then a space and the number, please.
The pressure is psi 170
